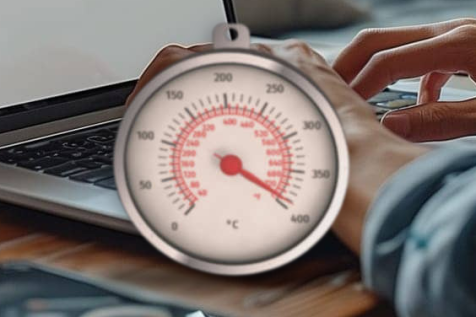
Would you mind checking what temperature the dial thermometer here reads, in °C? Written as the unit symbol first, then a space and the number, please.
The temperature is °C 390
